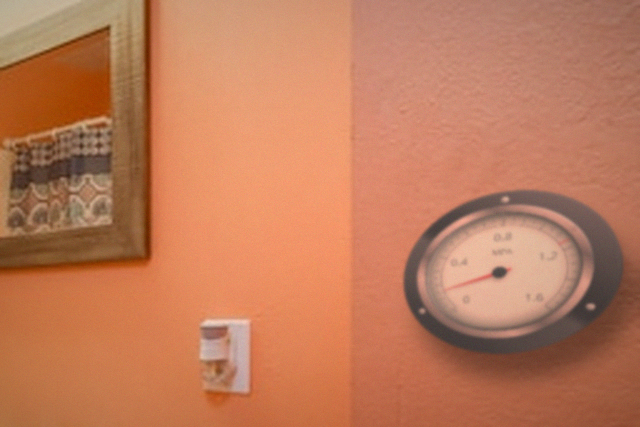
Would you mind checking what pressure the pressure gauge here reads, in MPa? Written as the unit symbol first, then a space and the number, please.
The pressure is MPa 0.15
